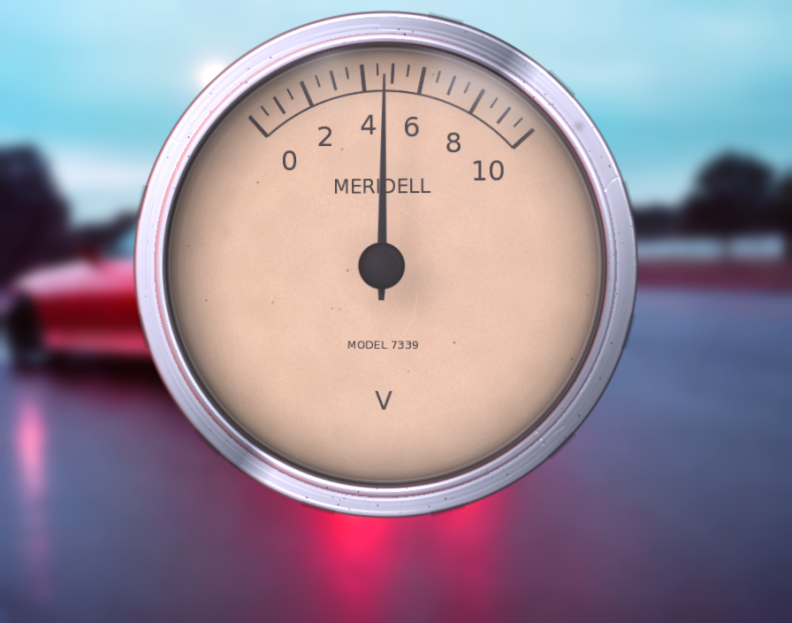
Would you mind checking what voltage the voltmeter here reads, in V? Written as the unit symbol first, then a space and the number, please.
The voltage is V 4.75
